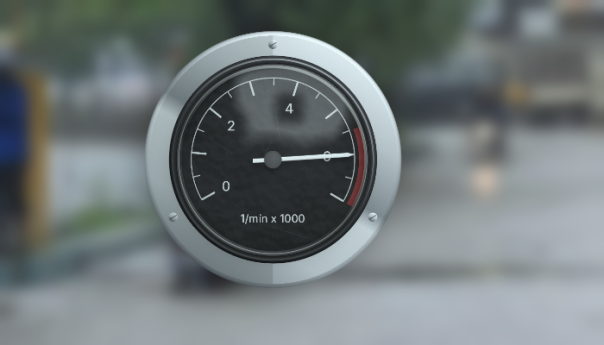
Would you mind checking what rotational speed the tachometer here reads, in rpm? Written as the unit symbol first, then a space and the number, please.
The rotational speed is rpm 6000
